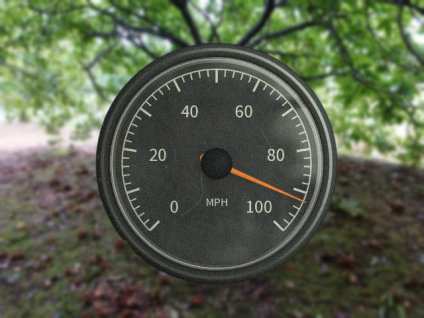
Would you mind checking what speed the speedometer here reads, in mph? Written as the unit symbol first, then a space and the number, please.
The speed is mph 92
